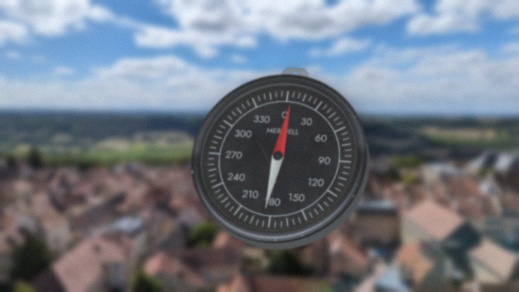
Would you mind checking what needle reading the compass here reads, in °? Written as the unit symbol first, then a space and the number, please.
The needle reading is ° 5
